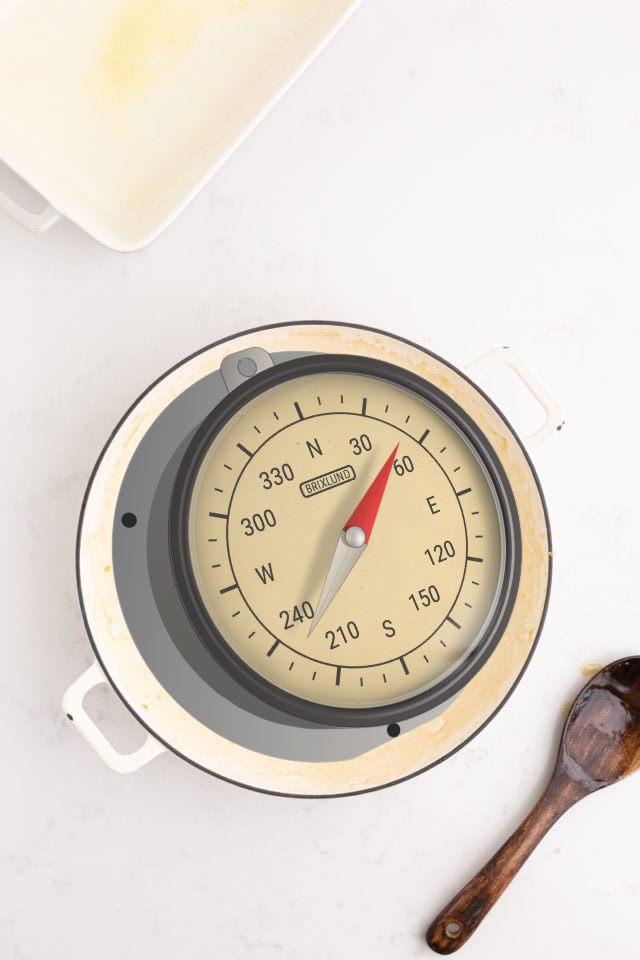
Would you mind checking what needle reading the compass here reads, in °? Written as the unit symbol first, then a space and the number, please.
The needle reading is ° 50
